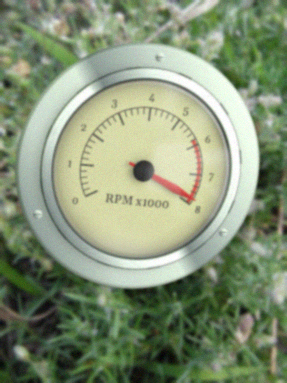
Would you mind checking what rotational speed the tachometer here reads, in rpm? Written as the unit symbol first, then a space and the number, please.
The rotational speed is rpm 7800
